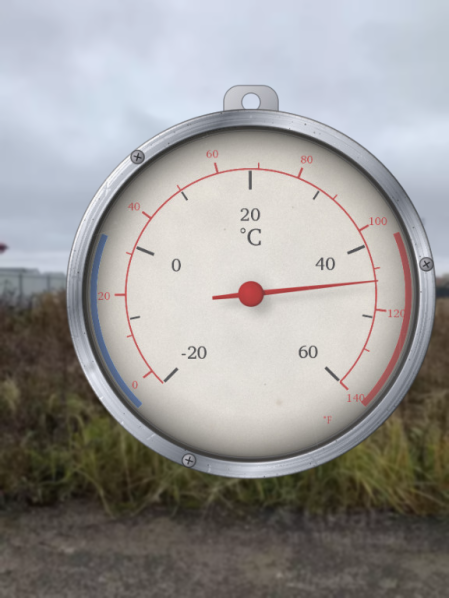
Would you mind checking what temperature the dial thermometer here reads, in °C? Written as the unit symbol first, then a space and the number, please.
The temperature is °C 45
